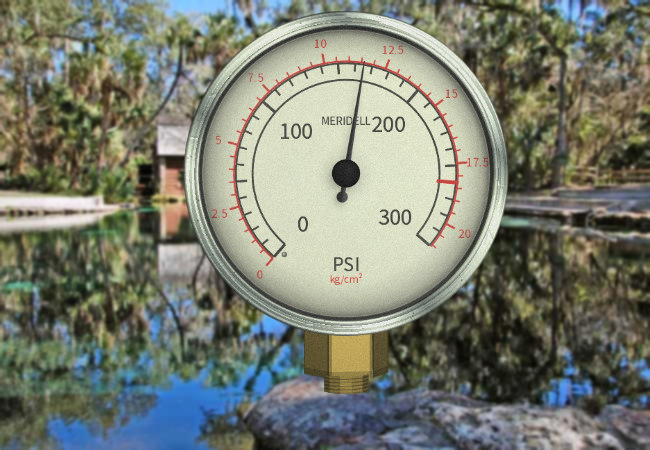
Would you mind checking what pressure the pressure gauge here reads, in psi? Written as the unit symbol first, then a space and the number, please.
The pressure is psi 165
